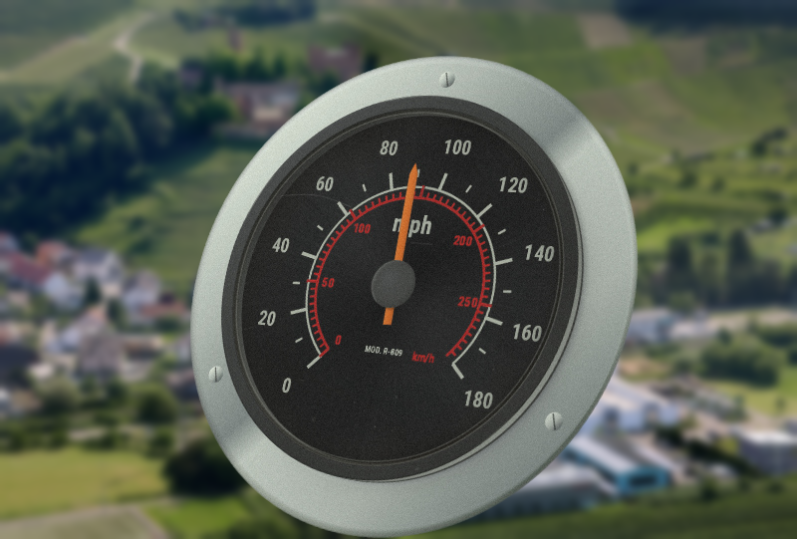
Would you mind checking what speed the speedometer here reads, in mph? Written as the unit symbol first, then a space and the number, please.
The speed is mph 90
